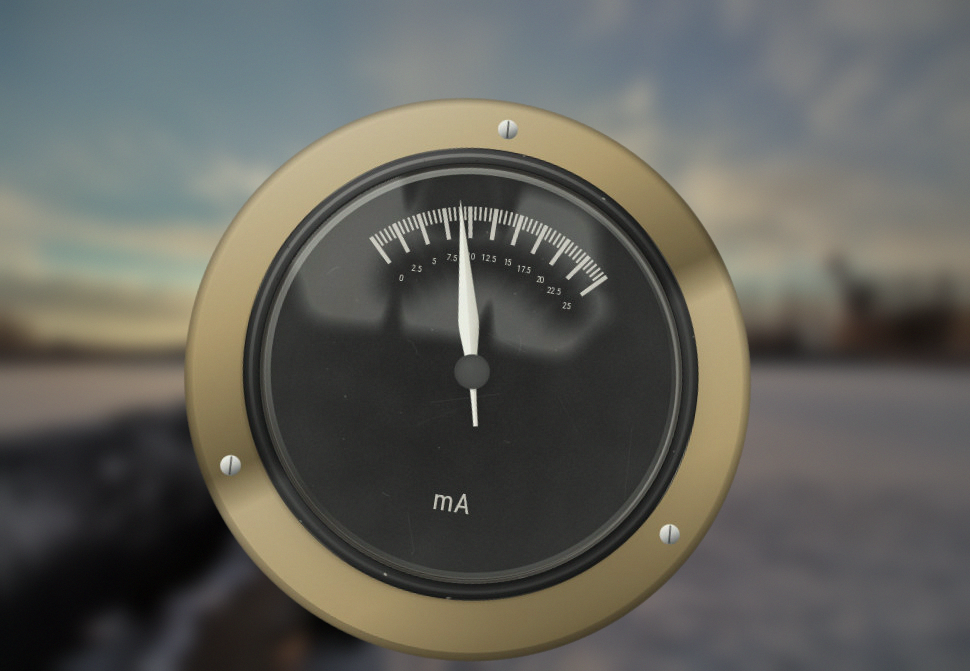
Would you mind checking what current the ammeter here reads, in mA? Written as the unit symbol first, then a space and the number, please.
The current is mA 9
